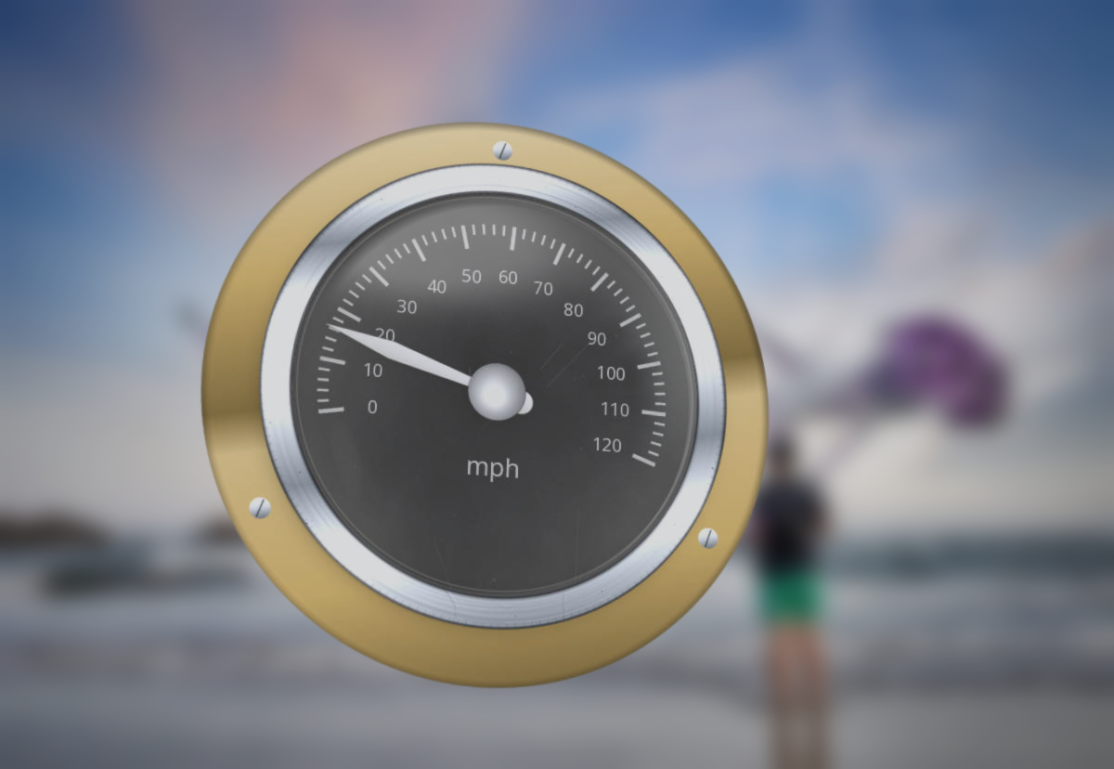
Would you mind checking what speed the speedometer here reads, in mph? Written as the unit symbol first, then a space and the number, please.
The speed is mph 16
